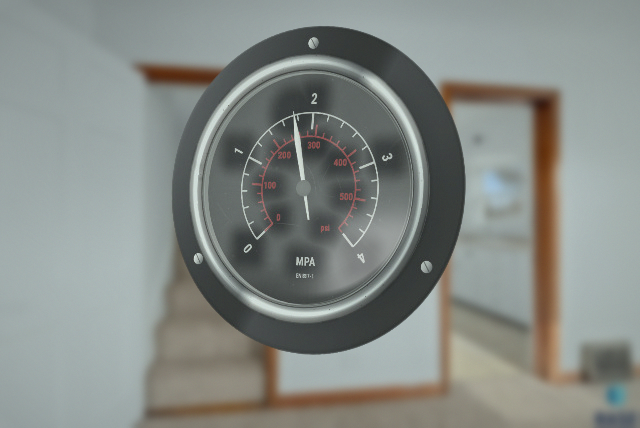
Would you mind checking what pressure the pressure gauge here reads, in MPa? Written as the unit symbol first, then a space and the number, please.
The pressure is MPa 1.8
